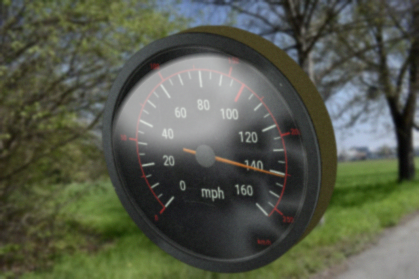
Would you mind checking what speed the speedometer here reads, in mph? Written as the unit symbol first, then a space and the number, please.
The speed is mph 140
